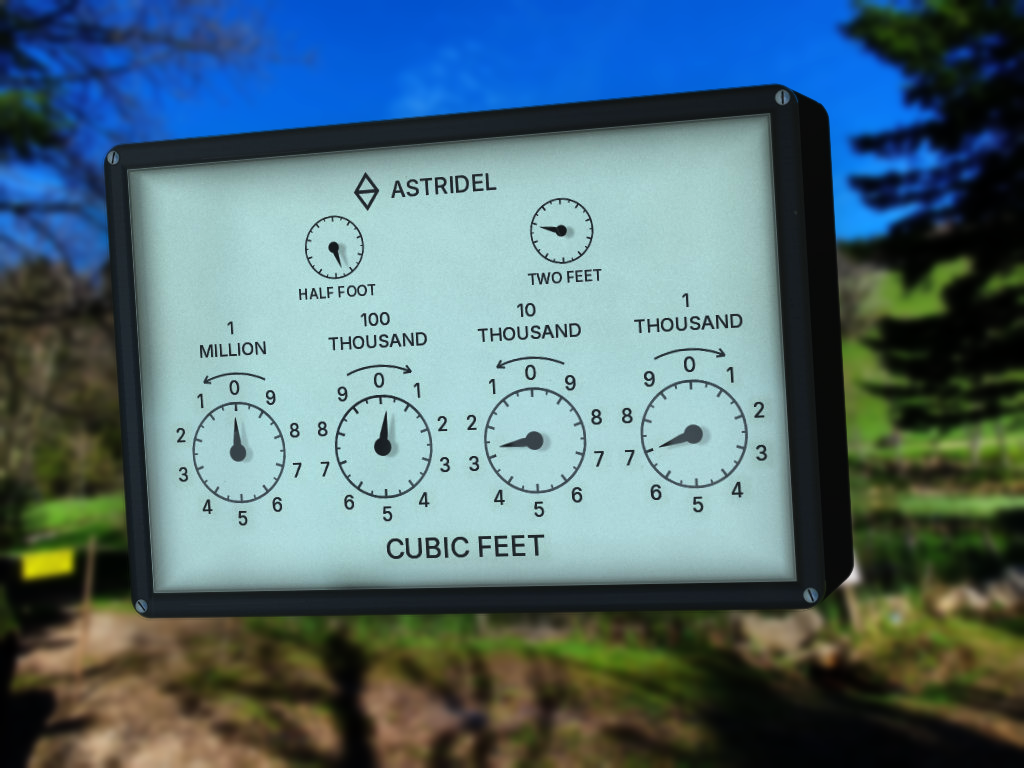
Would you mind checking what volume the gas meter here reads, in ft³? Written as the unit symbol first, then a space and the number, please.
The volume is ft³ 2700
